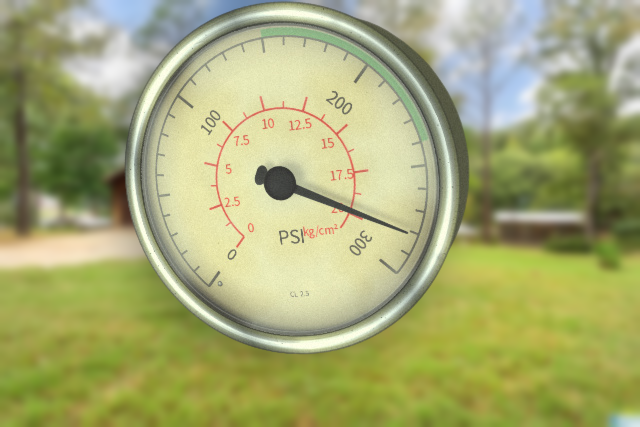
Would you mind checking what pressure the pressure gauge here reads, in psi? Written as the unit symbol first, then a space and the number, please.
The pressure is psi 280
